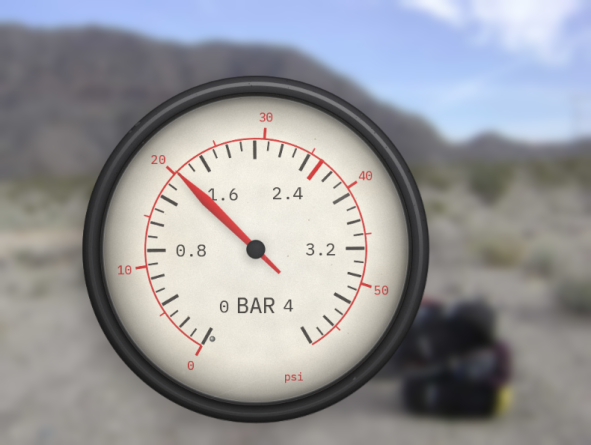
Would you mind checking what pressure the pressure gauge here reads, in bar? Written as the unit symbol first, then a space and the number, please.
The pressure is bar 1.4
